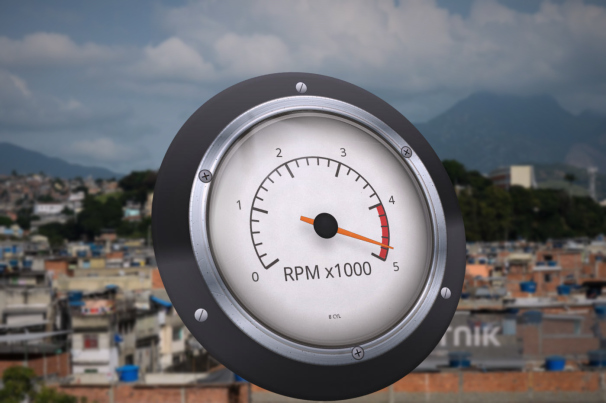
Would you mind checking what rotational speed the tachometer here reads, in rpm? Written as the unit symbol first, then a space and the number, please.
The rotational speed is rpm 4800
